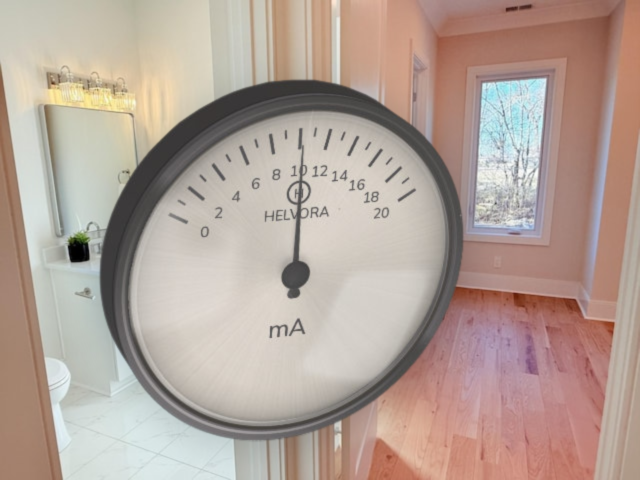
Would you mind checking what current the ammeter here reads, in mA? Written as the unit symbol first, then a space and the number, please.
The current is mA 10
